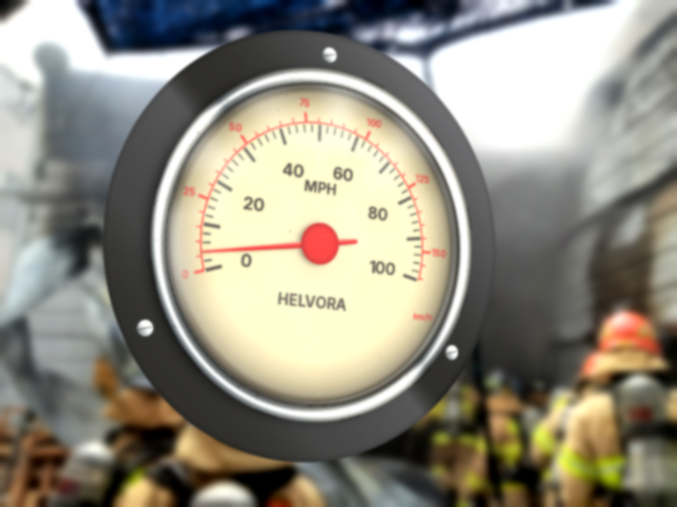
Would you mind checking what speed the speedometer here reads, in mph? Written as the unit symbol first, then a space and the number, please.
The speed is mph 4
